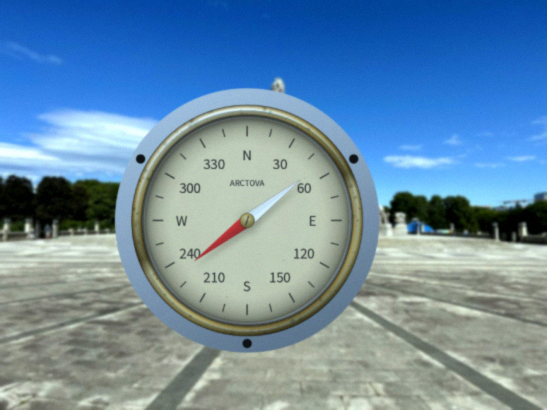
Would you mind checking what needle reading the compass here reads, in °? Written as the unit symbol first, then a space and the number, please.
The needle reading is ° 232.5
